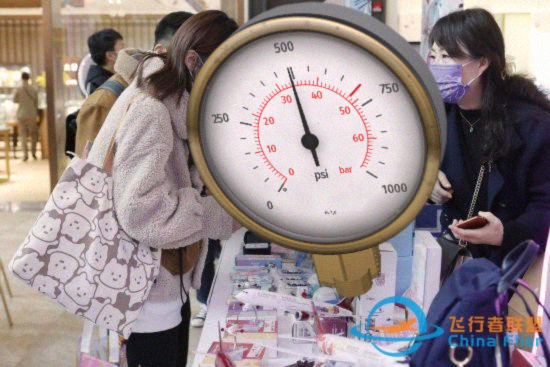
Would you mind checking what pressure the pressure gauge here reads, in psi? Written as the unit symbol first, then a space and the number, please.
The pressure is psi 500
